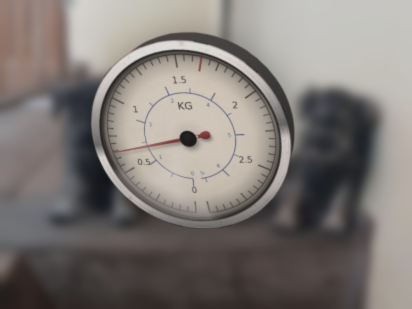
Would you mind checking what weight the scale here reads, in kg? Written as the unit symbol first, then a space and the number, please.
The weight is kg 0.65
